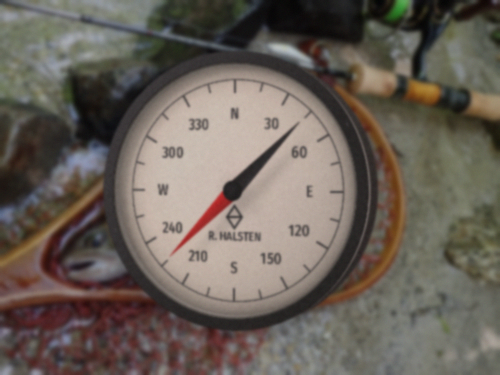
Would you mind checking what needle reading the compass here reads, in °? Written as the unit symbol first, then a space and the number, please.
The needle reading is ° 225
